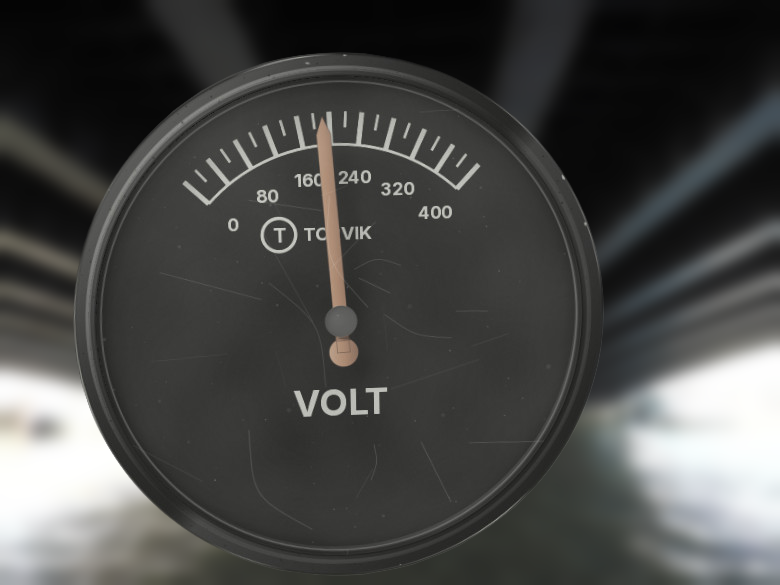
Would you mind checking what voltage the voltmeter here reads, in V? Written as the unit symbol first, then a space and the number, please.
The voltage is V 190
